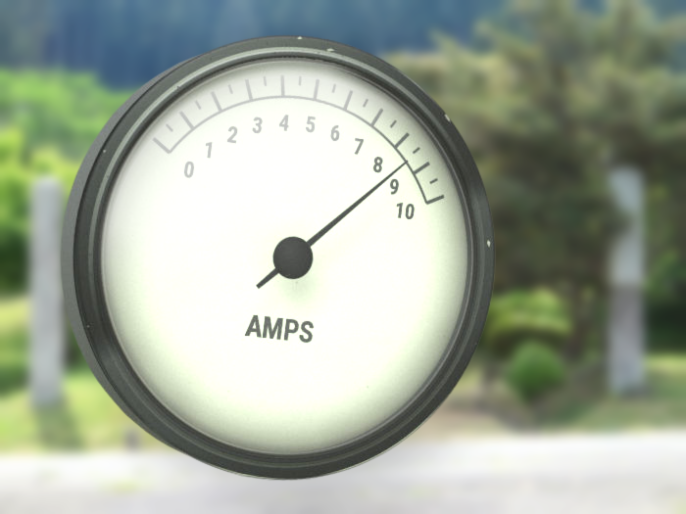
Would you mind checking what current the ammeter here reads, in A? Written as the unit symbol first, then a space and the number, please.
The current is A 8.5
